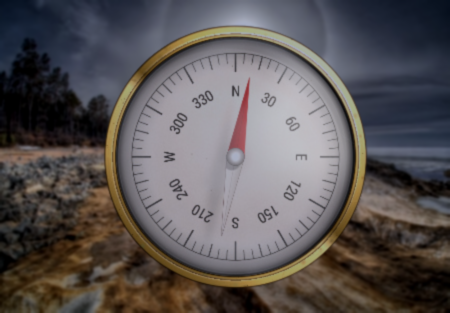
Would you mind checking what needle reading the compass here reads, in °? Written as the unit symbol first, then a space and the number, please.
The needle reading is ° 10
